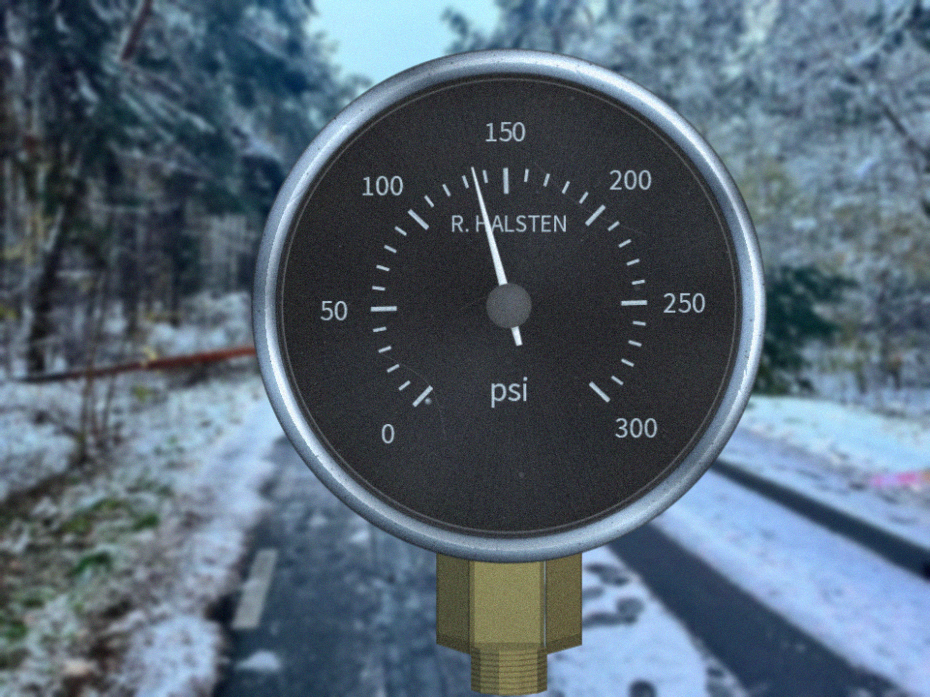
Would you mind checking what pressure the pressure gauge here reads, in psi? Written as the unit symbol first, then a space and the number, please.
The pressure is psi 135
